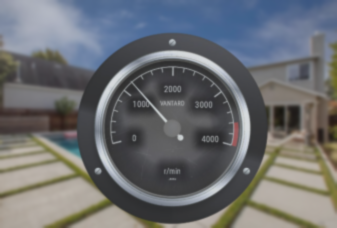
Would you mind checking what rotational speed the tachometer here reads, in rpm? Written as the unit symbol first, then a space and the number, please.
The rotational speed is rpm 1200
